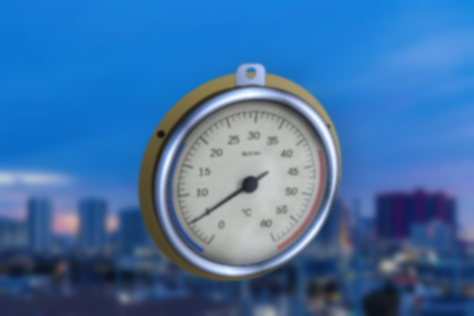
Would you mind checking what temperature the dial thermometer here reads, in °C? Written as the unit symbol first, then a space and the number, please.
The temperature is °C 5
